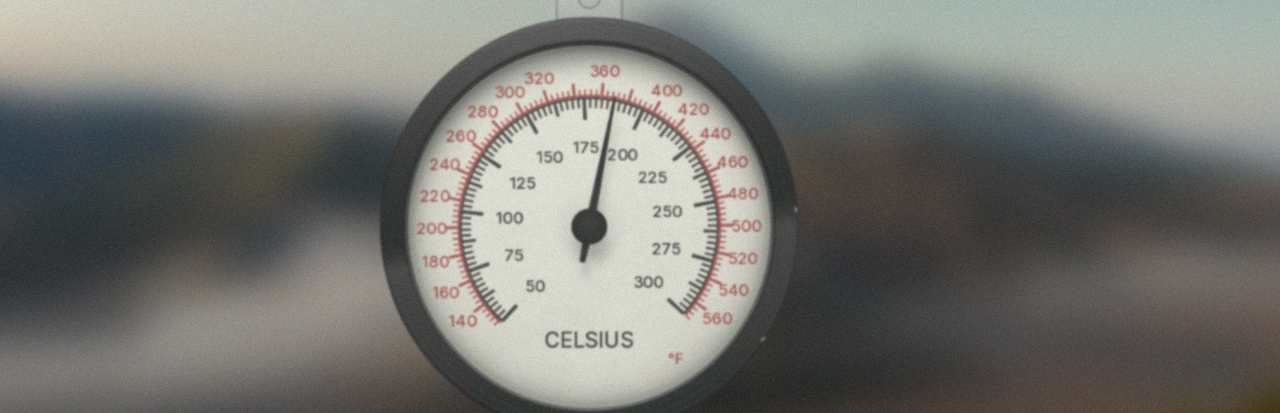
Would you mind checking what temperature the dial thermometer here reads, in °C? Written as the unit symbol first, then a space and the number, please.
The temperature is °C 187.5
